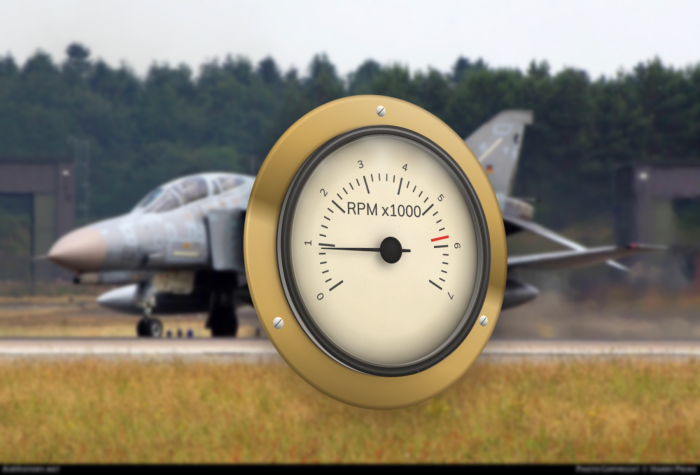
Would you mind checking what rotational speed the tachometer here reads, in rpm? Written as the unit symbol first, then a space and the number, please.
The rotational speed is rpm 900
